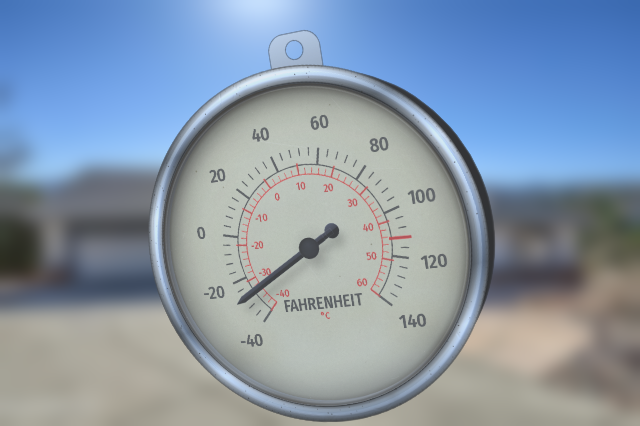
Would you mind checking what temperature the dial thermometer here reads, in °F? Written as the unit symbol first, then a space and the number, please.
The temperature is °F -28
